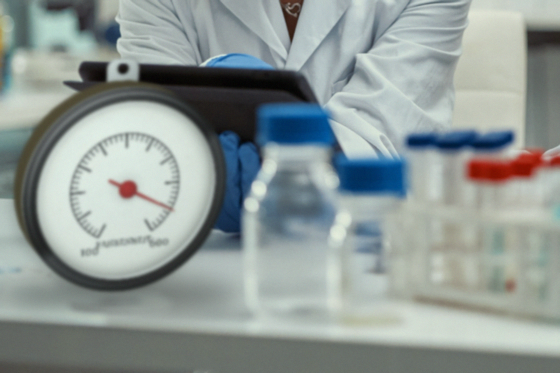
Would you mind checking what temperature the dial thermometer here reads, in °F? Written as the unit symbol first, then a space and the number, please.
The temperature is °F 550
